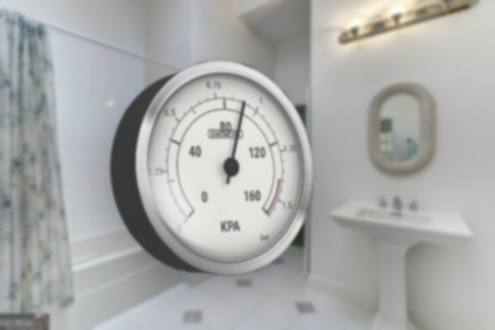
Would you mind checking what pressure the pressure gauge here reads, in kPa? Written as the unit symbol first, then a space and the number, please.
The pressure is kPa 90
